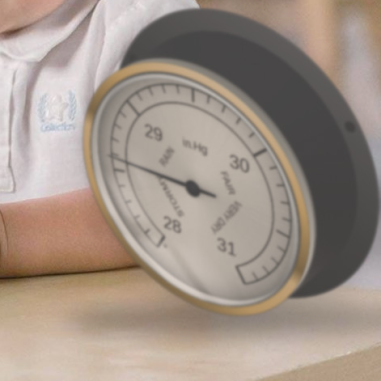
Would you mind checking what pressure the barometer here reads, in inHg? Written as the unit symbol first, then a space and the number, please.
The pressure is inHg 28.6
